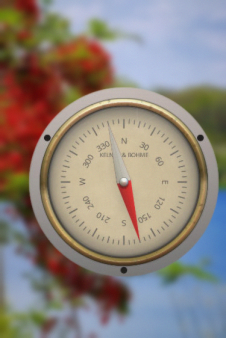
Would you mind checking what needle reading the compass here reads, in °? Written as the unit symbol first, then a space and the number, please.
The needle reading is ° 165
